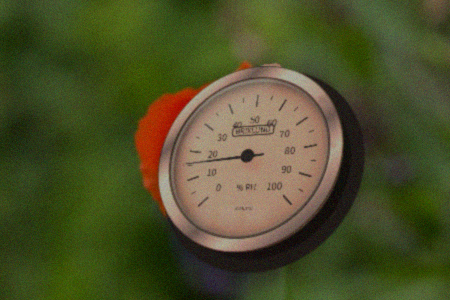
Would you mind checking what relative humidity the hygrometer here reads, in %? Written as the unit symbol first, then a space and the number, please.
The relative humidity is % 15
